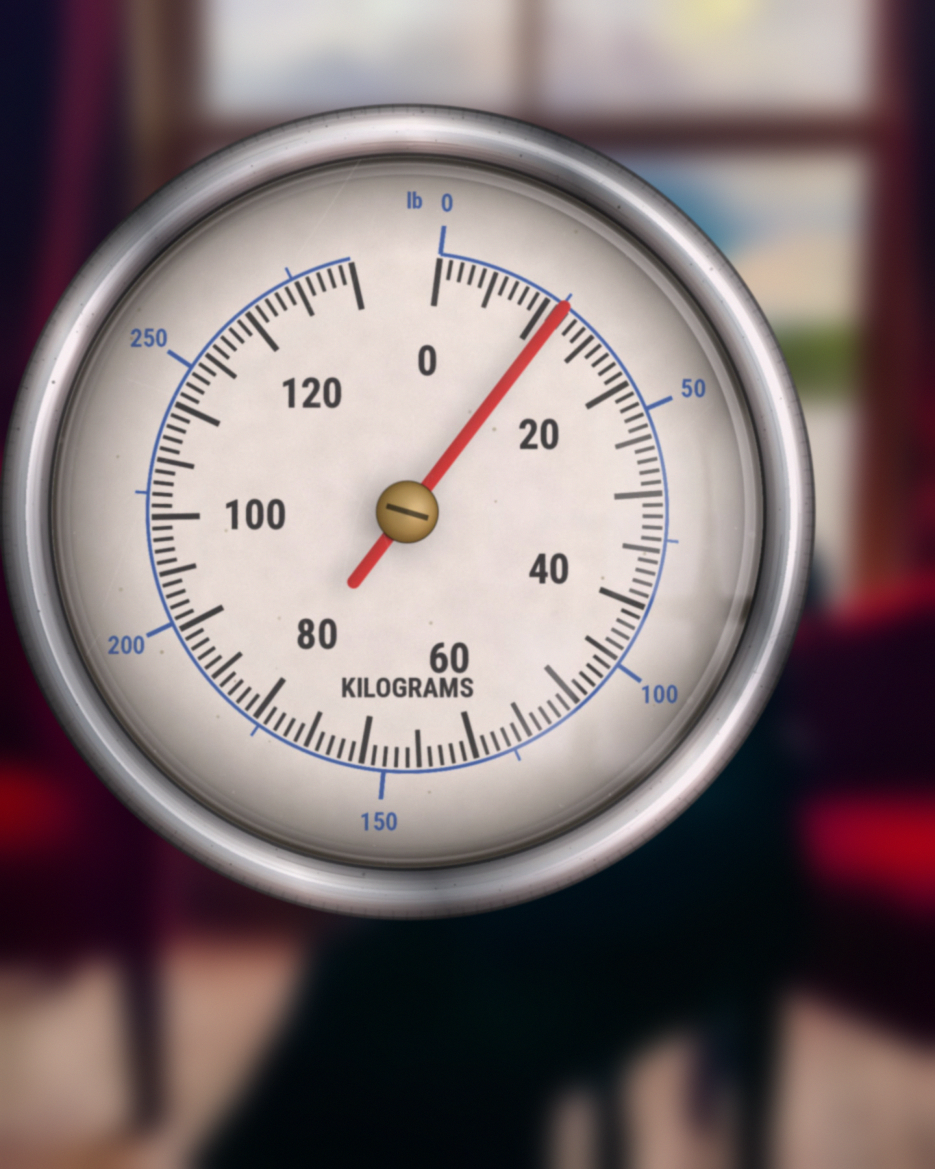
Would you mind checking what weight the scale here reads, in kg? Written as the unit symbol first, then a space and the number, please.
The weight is kg 11.5
